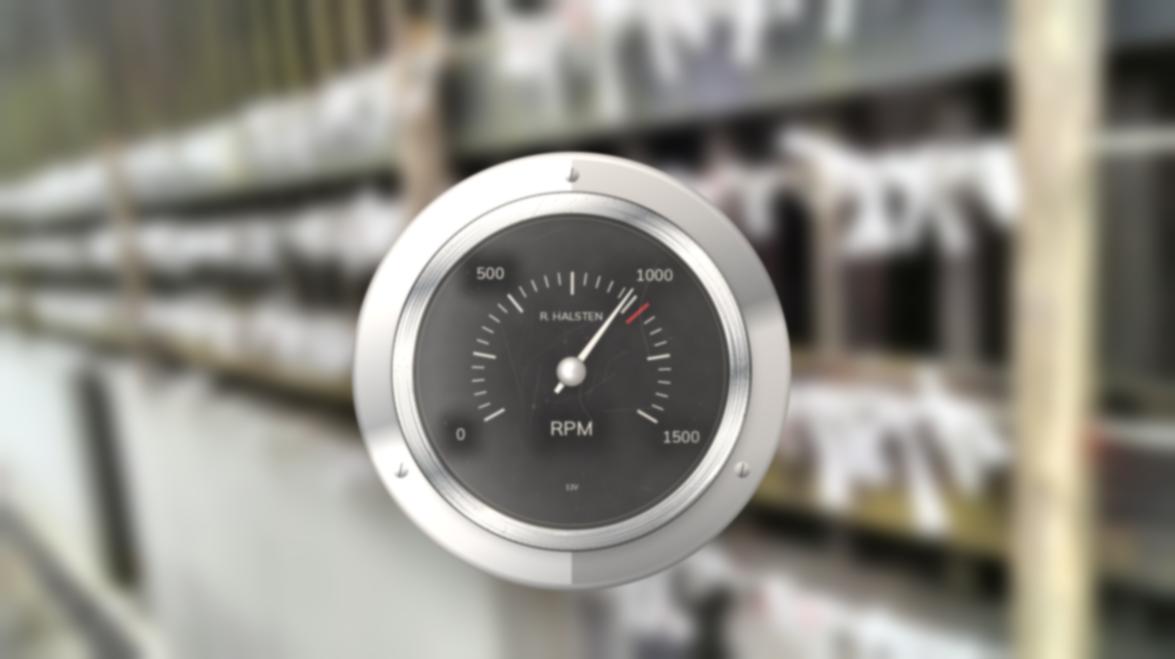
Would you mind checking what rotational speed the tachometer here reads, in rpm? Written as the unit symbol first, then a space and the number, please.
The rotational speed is rpm 975
